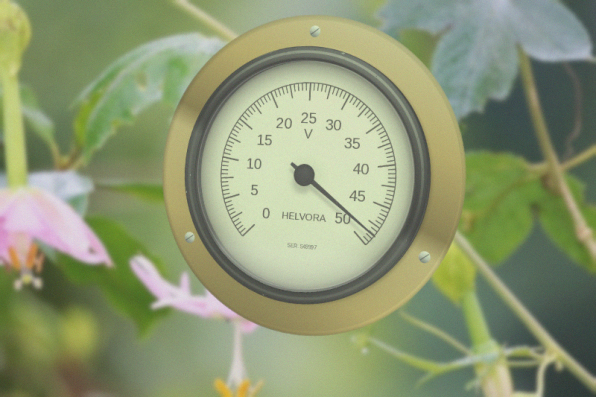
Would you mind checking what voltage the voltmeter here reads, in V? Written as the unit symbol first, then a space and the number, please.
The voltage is V 48.5
